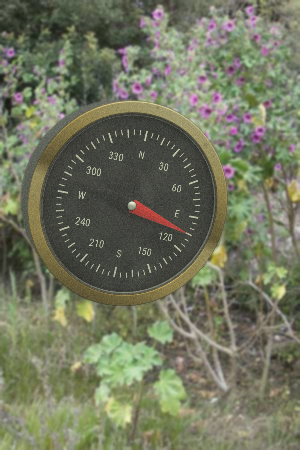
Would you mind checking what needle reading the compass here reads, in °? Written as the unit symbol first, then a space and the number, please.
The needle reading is ° 105
